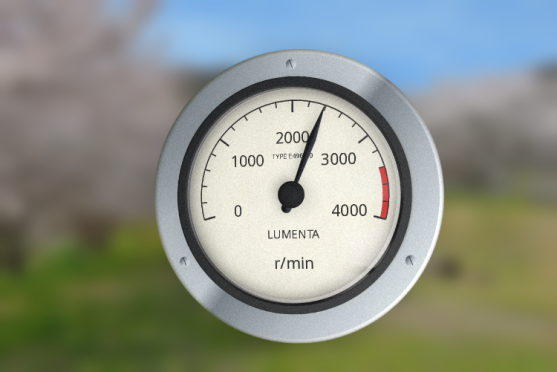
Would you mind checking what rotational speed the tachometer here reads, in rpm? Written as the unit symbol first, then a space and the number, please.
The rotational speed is rpm 2400
